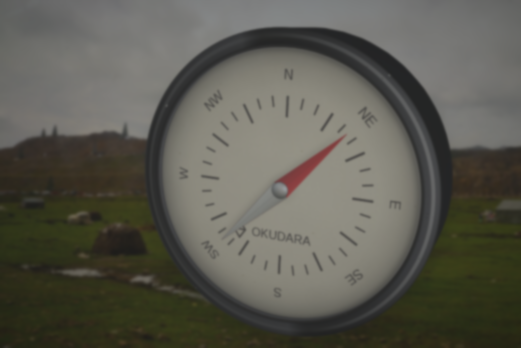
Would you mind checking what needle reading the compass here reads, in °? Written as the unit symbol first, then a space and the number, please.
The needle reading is ° 45
